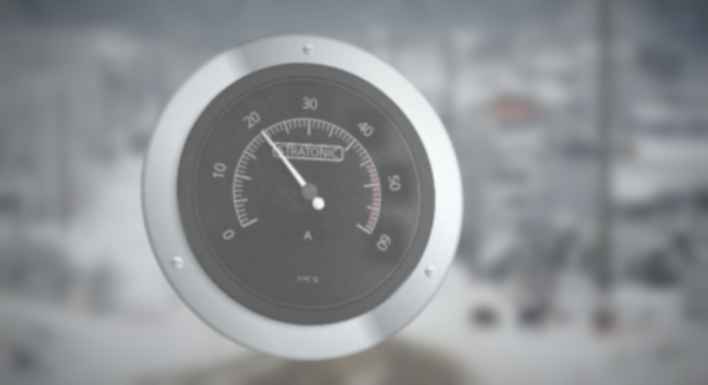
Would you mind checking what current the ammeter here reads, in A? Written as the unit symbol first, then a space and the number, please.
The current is A 20
